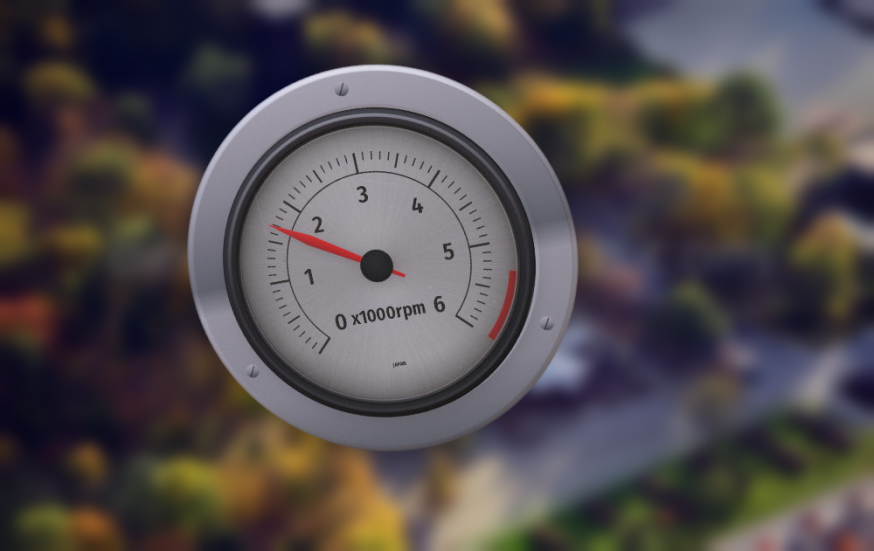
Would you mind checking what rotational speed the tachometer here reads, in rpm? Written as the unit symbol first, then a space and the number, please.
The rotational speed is rpm 1700
